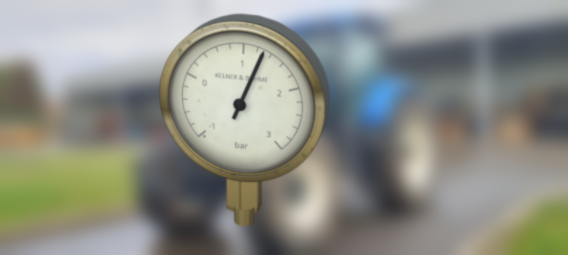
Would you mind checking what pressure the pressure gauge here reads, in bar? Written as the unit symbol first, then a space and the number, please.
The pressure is bar 1.3
